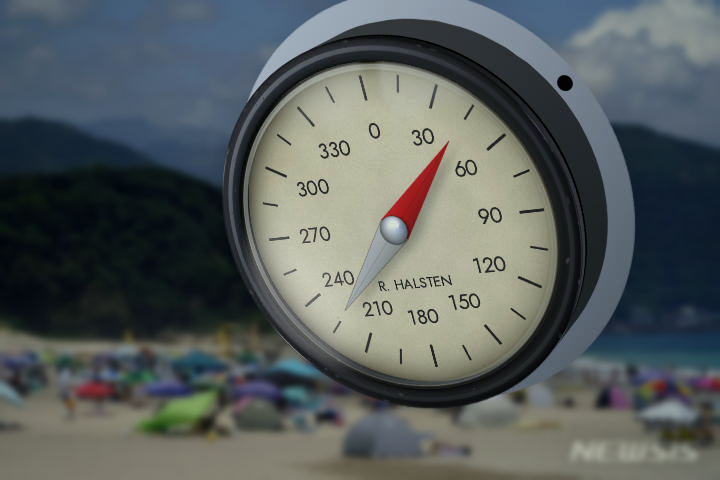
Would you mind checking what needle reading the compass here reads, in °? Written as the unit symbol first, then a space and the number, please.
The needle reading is ° 45
